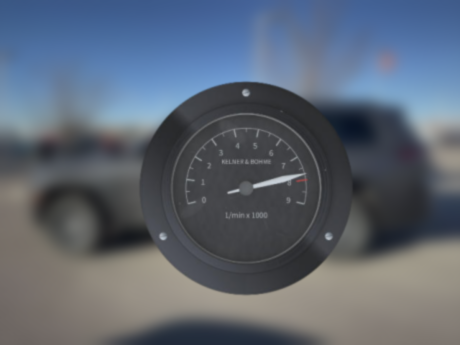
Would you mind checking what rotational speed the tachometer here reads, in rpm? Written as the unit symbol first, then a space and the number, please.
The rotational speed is rpm 7750
